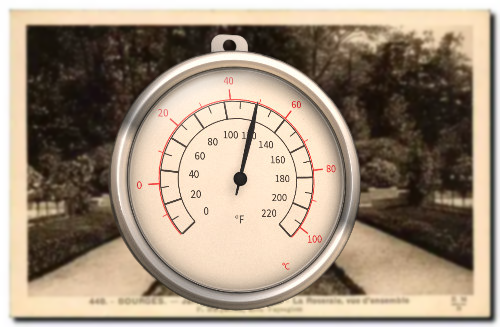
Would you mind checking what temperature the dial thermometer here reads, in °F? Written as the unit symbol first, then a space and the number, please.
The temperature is °F 120
